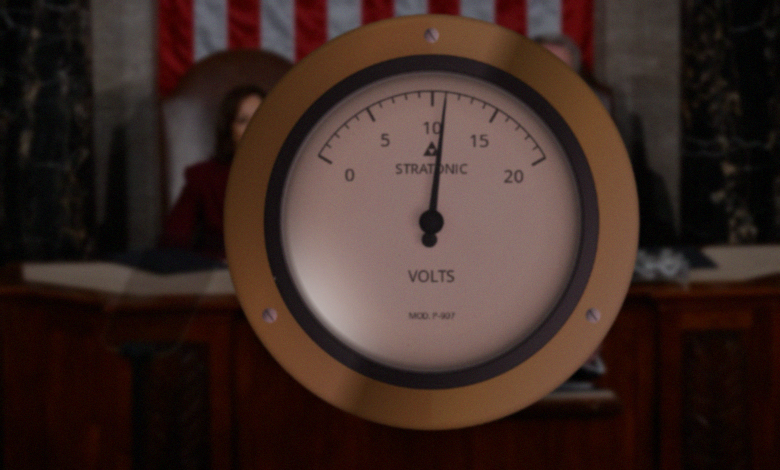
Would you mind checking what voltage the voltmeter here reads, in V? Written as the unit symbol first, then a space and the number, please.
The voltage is V 11
